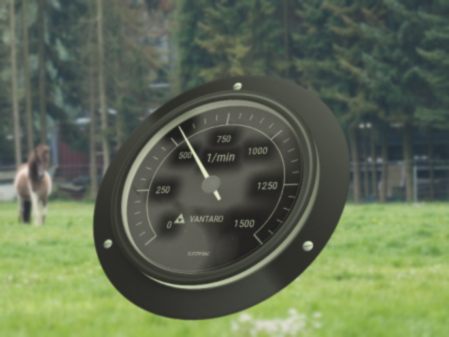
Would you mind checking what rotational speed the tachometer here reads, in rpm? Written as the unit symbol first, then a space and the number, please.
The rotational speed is rpm 550
